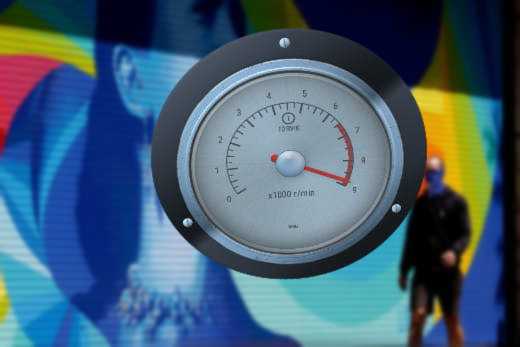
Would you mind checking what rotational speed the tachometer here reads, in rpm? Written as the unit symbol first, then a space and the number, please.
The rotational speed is rpm 8750
